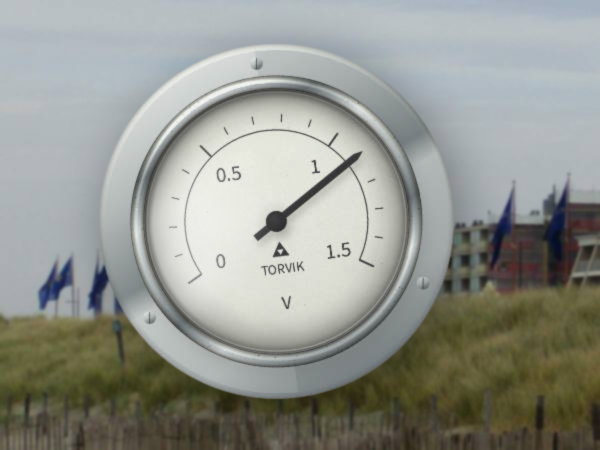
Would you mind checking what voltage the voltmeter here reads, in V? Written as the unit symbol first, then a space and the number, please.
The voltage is V 1.1
